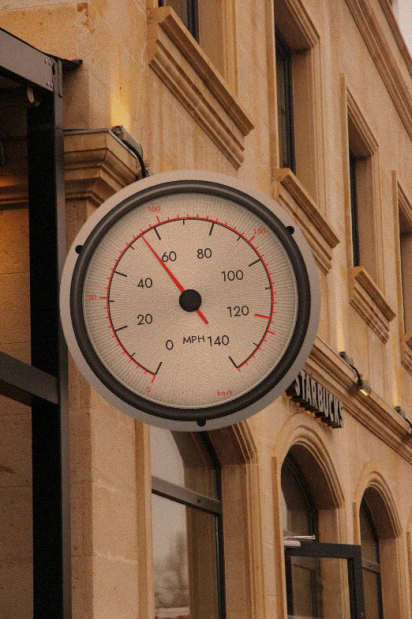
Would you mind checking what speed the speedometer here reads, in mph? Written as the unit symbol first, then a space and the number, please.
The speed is mph 55
